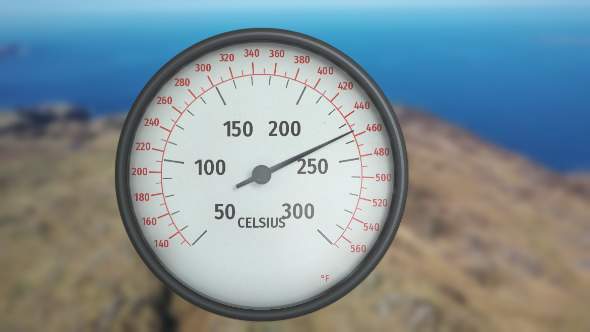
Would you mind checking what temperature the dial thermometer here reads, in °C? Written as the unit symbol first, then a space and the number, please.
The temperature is °C 235
